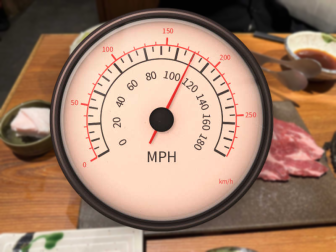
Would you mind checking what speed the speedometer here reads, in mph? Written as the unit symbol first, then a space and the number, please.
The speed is mph 110
